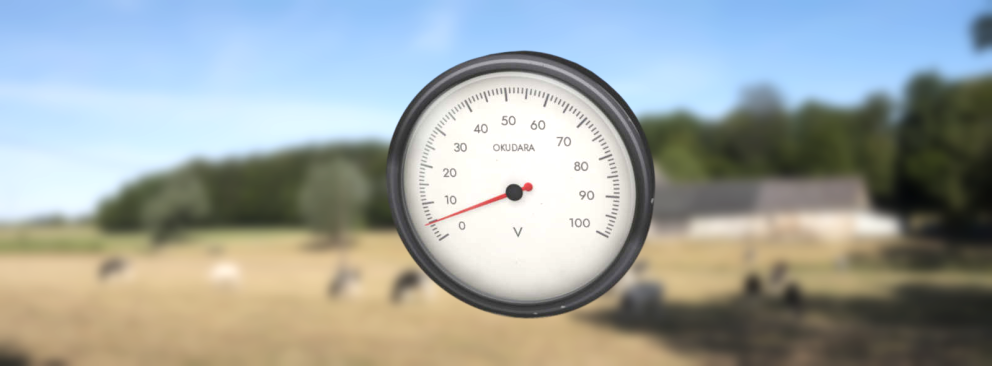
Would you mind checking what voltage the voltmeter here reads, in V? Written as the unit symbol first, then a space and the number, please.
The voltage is V 5
